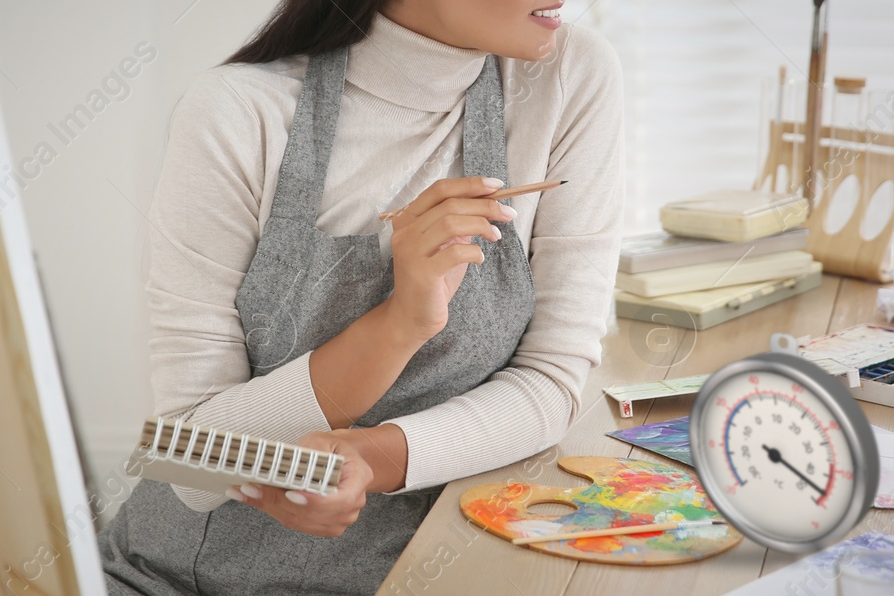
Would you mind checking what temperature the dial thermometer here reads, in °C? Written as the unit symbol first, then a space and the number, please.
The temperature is °C 45
